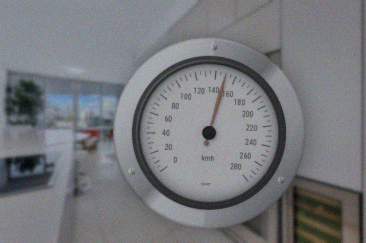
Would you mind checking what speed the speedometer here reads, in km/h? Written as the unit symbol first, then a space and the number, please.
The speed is km/h 150
